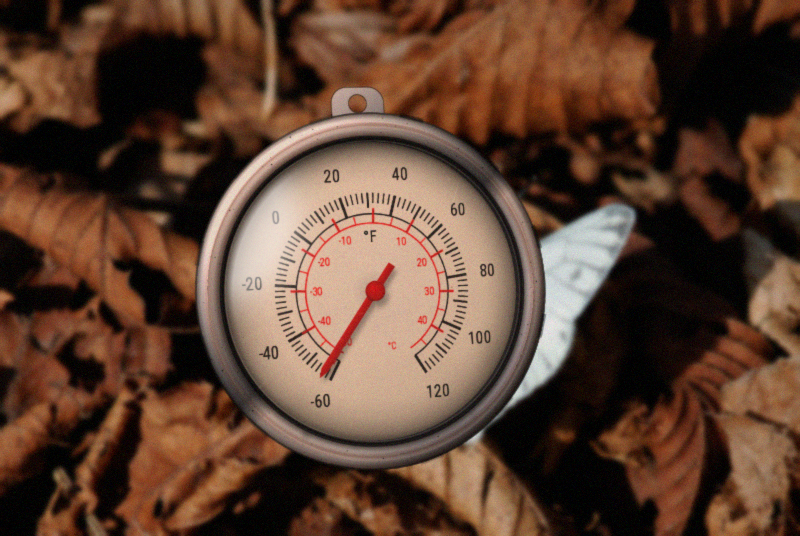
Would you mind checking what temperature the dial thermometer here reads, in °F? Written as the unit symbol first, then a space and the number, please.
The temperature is °F -56
